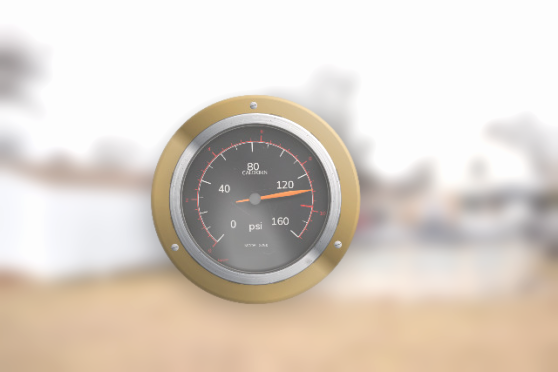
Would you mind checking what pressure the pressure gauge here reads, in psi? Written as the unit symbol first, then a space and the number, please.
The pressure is psi 130
